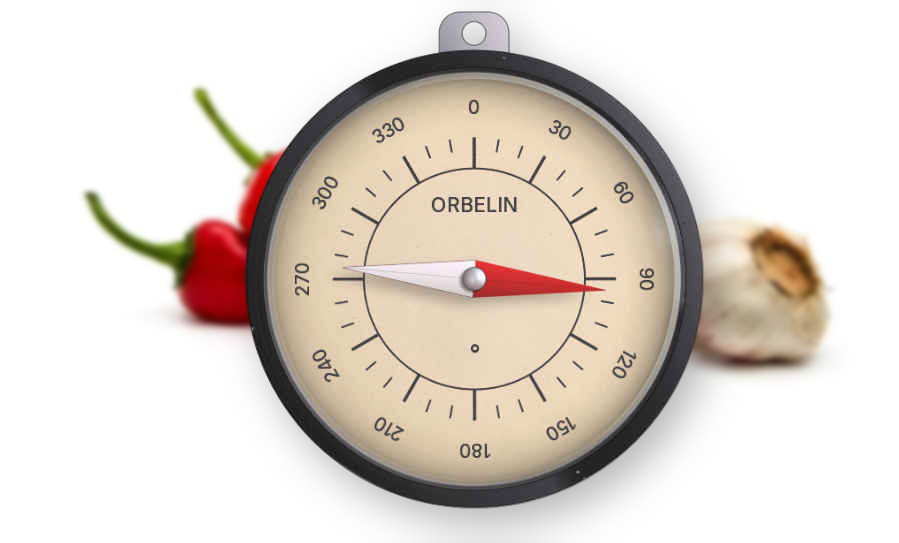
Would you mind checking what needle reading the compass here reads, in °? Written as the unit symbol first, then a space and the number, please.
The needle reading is ° 95
